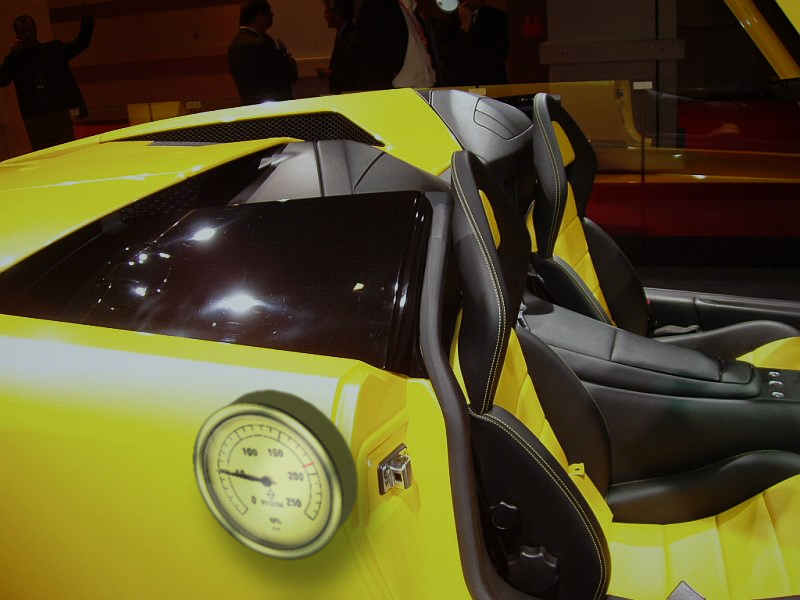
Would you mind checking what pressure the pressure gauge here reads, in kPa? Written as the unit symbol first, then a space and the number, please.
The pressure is kPa 50
